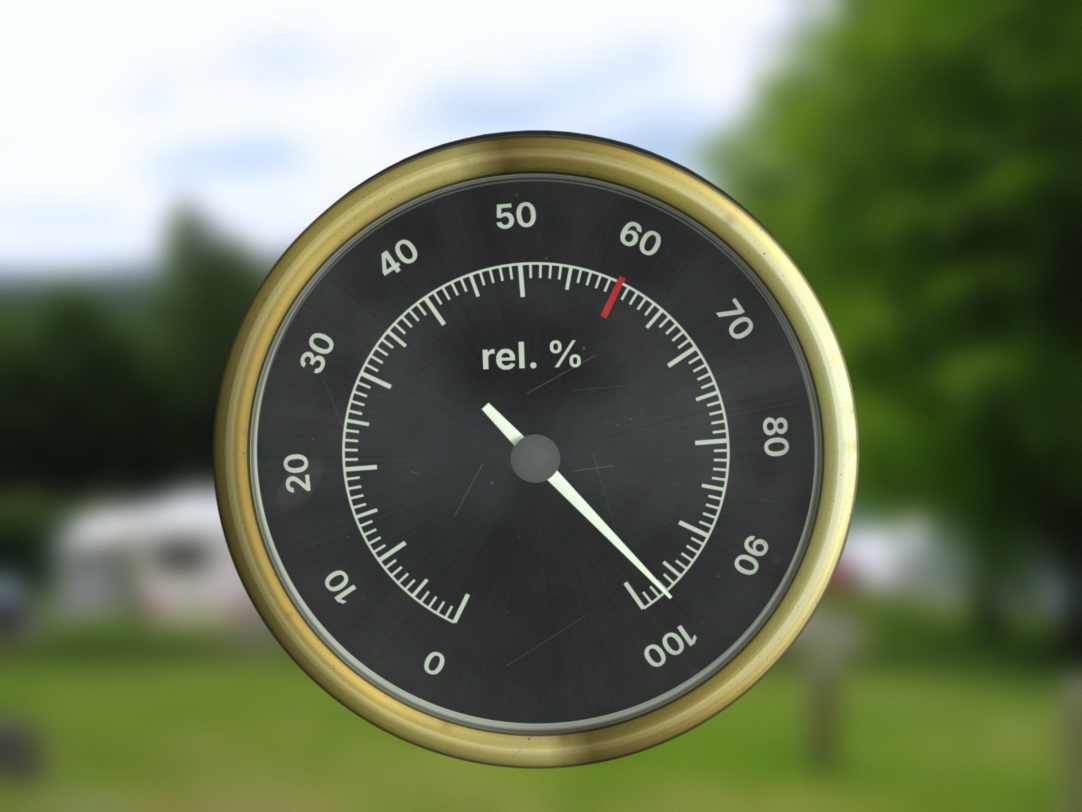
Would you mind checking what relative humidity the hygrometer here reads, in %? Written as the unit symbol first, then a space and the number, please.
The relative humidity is % 97
